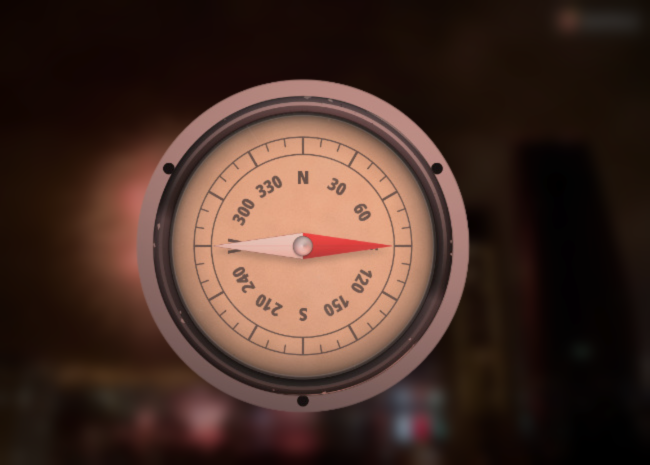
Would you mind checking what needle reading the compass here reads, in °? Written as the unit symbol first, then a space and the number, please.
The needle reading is ° 90
